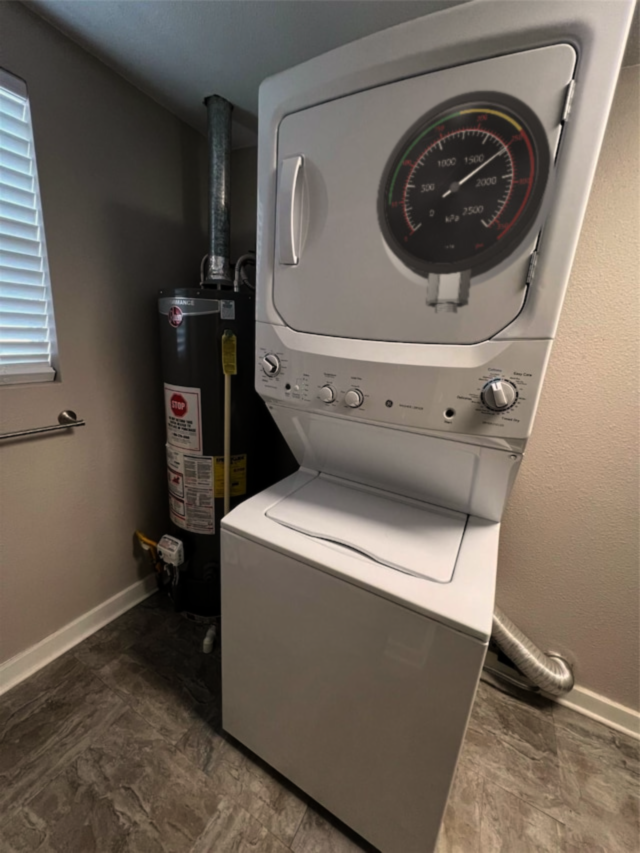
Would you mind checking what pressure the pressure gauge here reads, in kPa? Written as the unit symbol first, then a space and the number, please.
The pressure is kPa 1750
